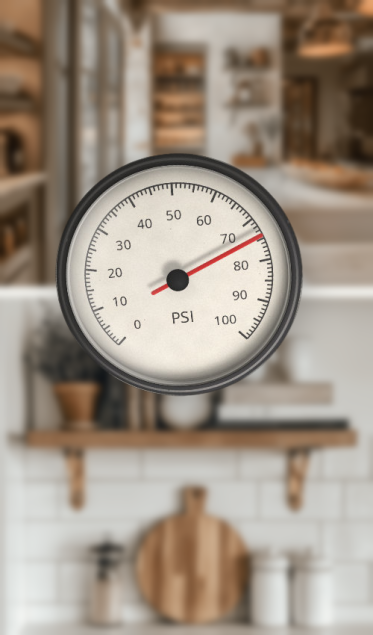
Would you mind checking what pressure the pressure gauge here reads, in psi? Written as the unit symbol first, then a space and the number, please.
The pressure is psi 74
